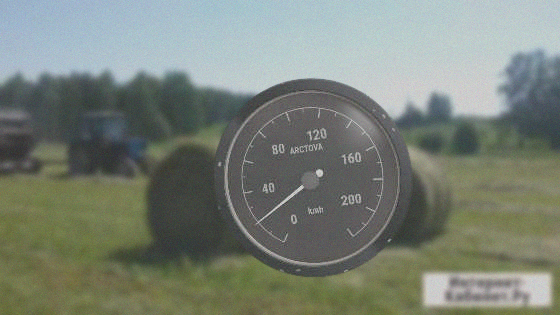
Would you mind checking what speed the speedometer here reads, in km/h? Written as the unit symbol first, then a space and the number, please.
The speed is km/h 20
